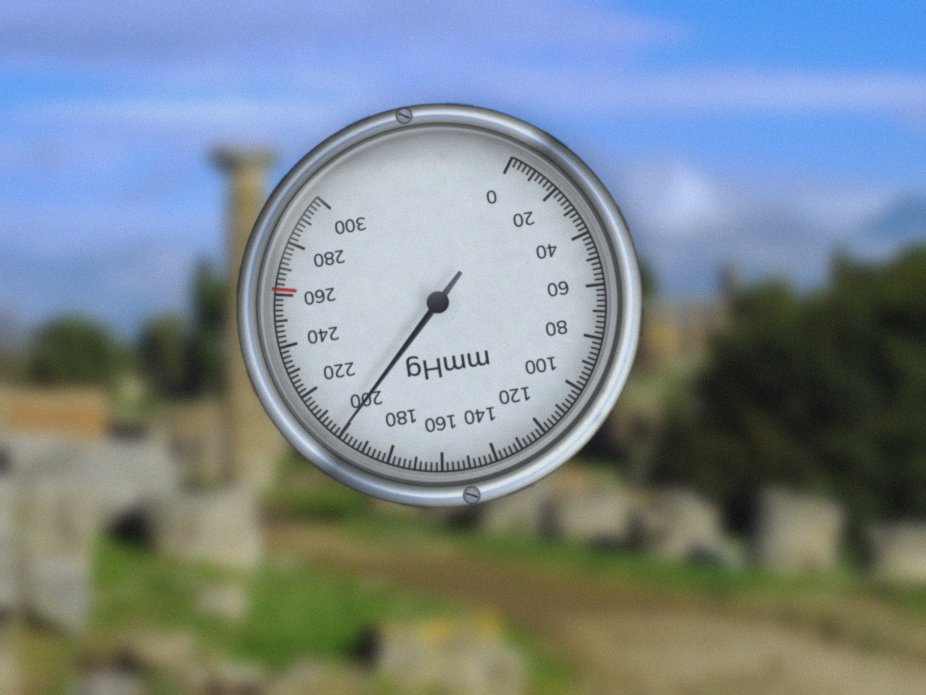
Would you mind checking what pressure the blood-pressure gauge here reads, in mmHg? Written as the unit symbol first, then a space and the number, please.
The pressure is mmHg 200
